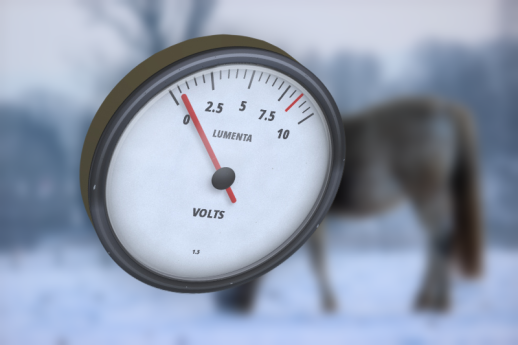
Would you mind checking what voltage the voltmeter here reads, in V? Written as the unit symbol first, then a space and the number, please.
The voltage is V 0.5
